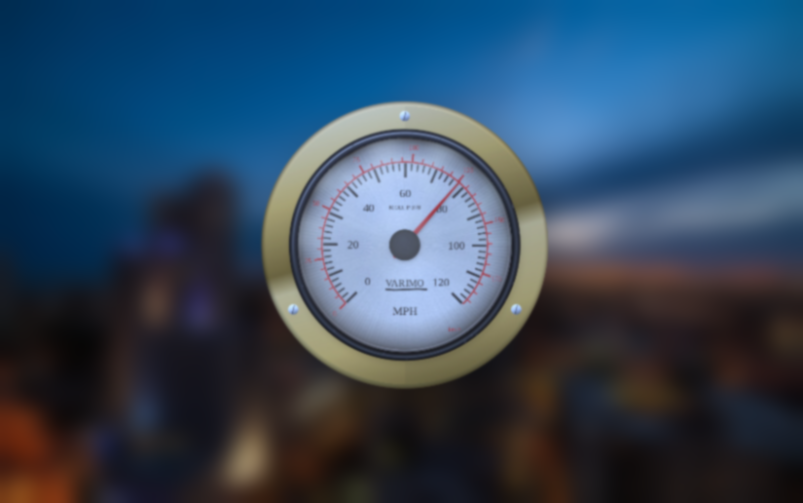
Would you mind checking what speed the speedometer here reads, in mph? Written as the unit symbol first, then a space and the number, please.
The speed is mph 78
